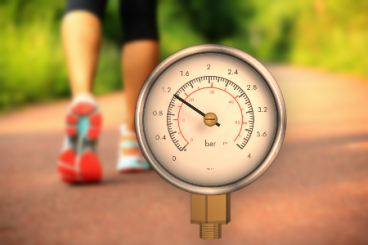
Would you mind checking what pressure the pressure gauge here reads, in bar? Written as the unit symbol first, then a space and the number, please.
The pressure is bar 1.2
